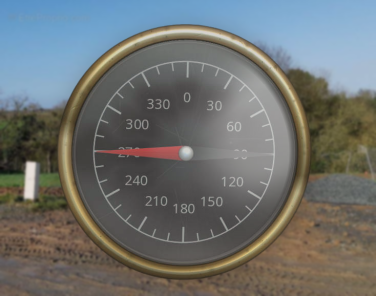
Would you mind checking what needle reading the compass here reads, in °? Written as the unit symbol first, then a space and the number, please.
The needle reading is ° 270
